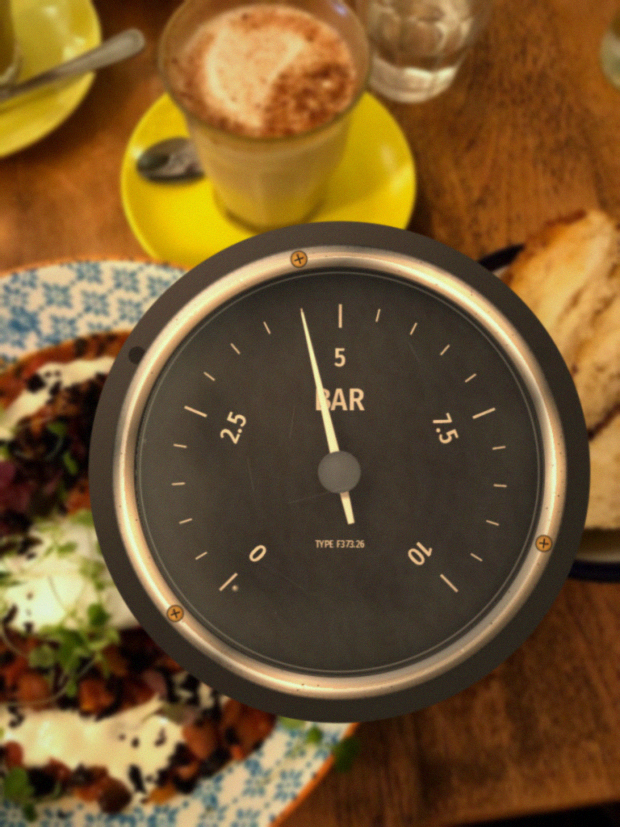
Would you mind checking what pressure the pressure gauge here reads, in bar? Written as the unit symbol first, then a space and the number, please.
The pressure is bar 4.5
